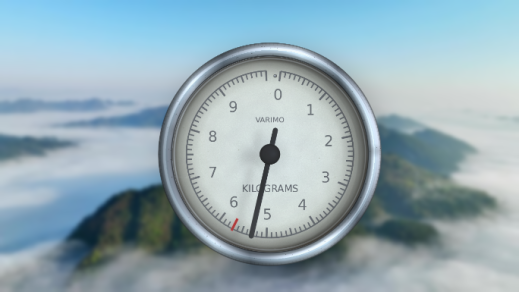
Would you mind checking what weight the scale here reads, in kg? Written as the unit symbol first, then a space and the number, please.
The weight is kg 5.3
